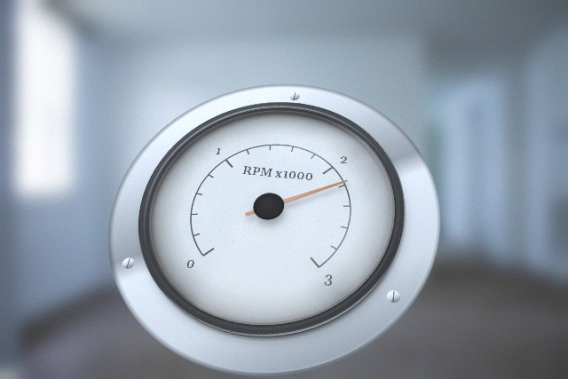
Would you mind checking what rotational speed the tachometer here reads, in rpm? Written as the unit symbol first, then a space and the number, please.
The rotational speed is rpm 2200
